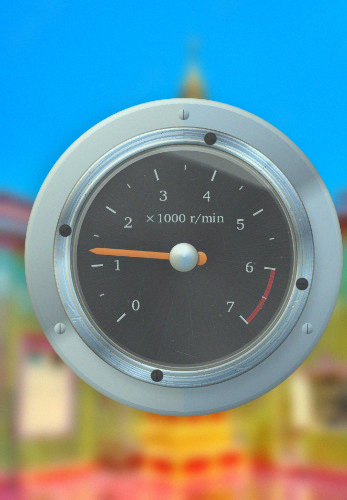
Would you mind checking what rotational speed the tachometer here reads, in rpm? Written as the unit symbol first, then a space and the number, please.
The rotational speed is rpm 1250
